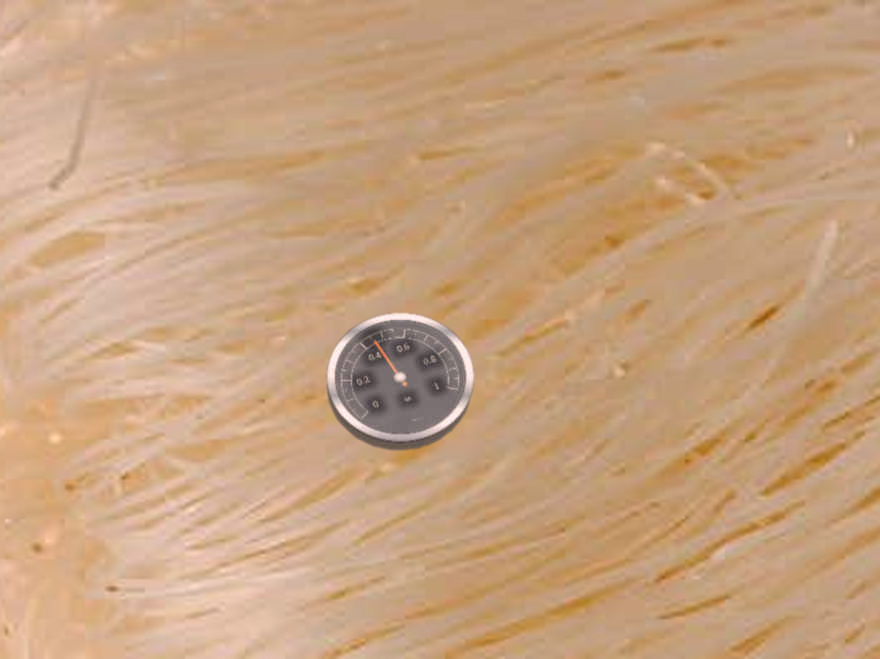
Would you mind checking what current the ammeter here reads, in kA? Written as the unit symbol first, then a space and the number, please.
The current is kA 0.45
